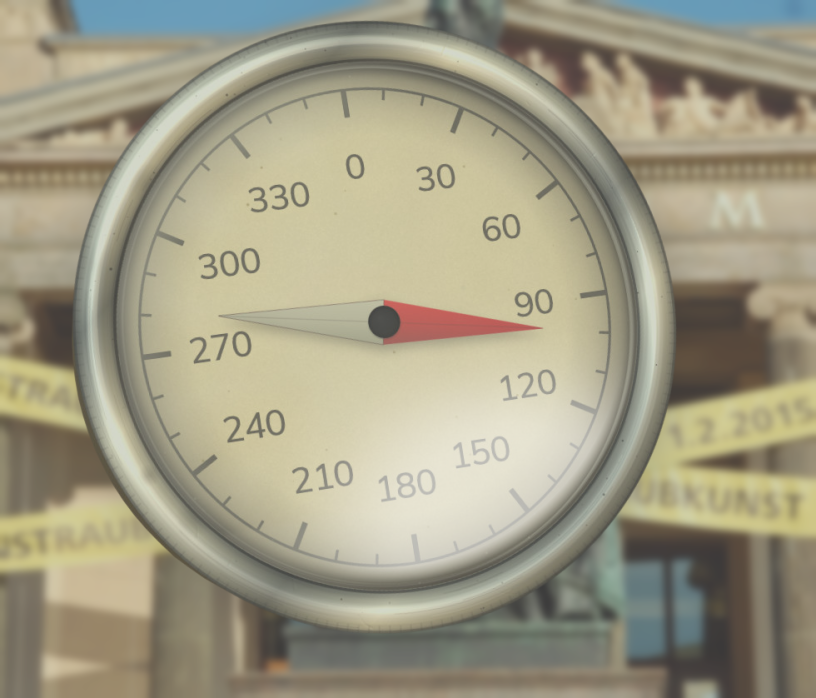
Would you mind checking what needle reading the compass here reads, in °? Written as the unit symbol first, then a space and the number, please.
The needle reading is ° 100
